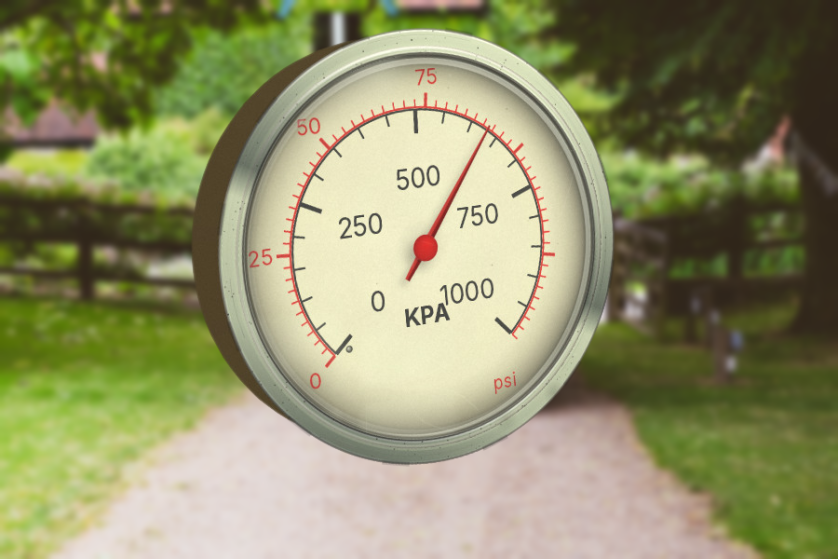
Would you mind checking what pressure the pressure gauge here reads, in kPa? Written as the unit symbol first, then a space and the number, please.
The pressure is kPa 625
